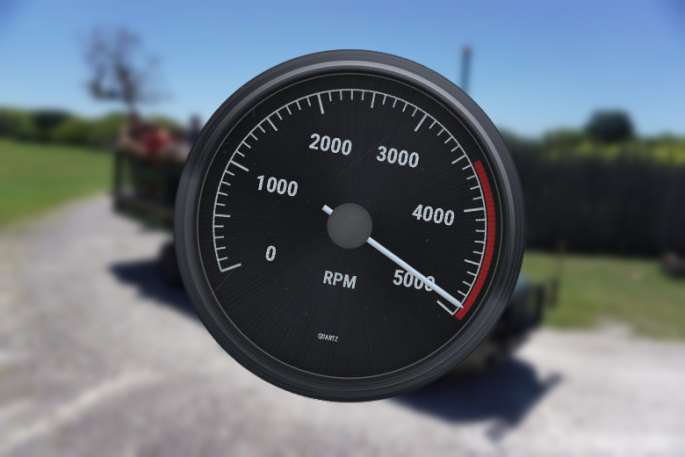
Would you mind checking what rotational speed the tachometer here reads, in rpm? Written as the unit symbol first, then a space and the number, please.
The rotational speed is rpm 4900
